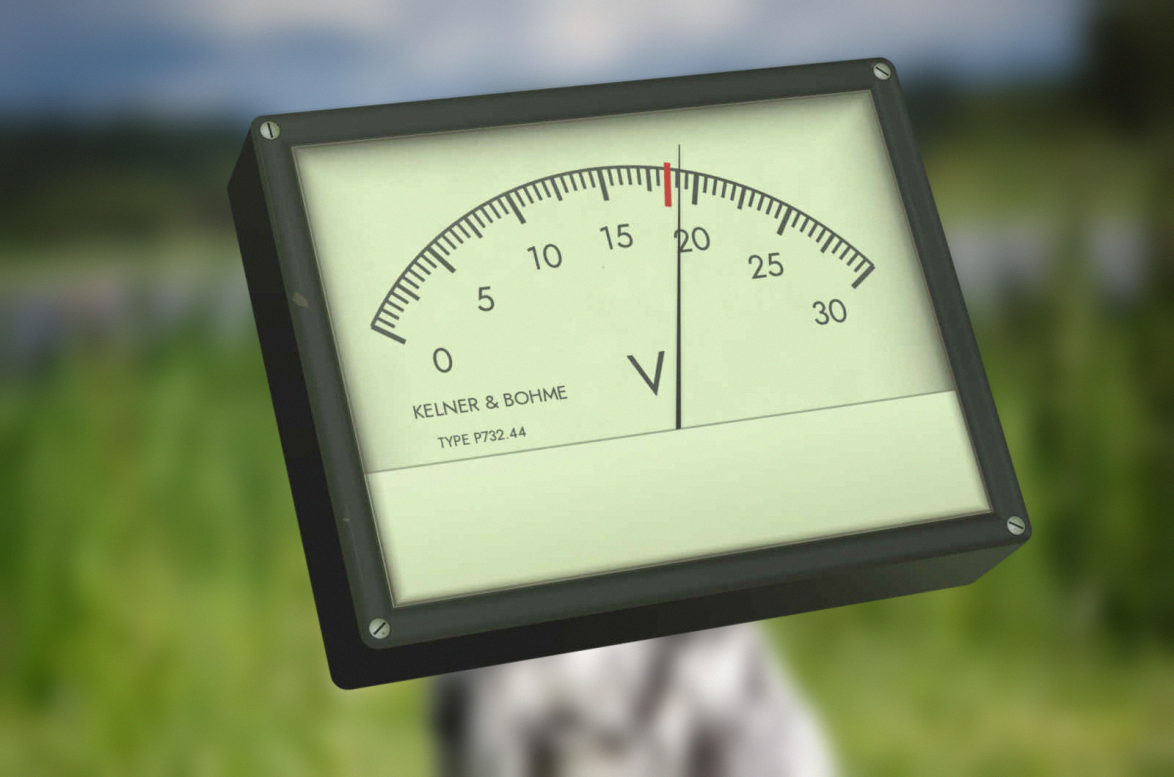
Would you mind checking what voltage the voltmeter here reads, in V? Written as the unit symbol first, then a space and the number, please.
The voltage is V 19
